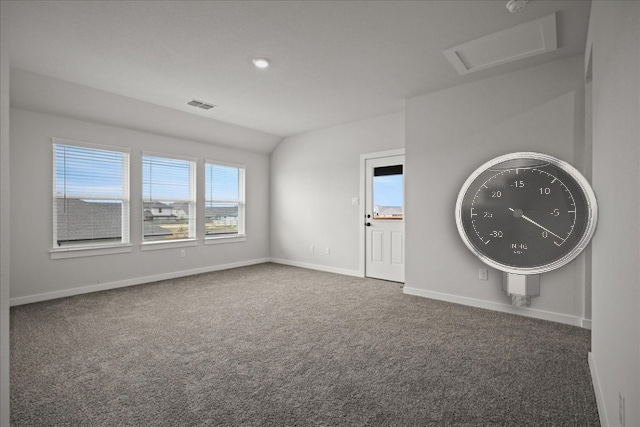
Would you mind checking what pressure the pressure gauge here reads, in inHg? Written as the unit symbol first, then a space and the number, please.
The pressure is inHg -1
